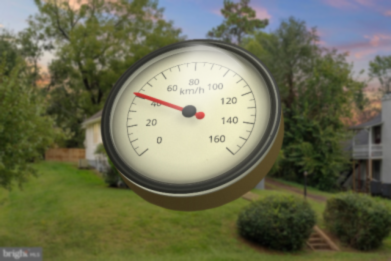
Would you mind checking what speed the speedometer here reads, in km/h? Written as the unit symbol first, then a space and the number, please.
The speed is km/h 40
